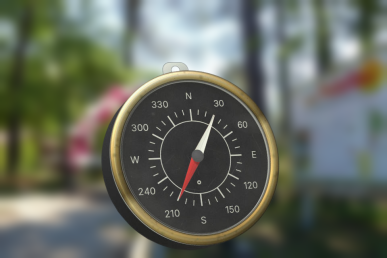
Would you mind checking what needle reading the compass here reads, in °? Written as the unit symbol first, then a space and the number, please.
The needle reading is ° 210
